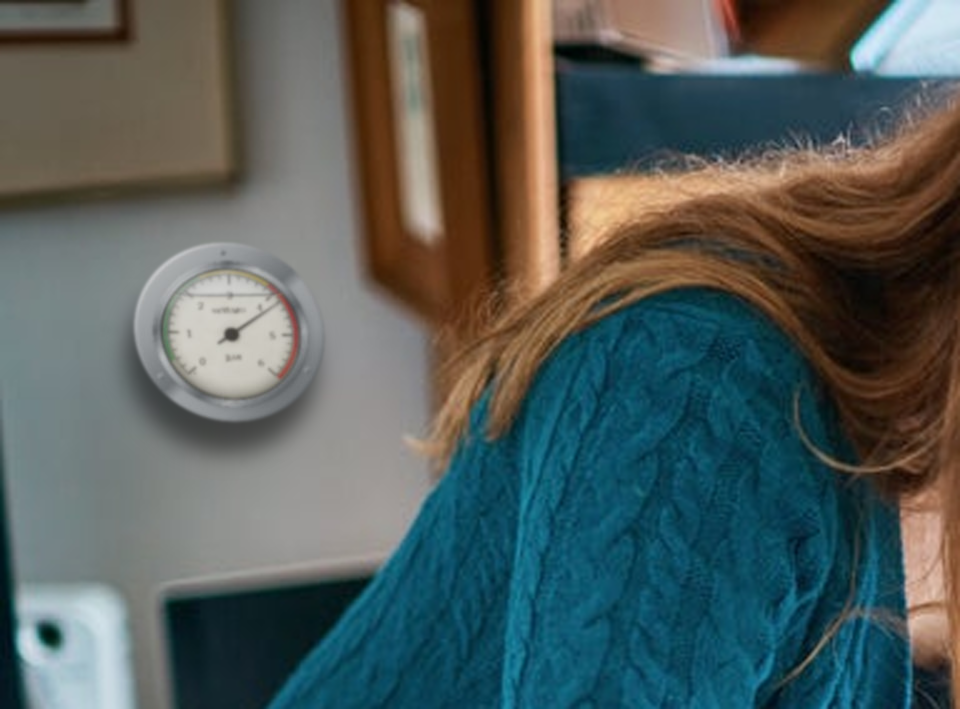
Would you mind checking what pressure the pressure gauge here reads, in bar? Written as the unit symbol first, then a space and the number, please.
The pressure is bar 4.2
